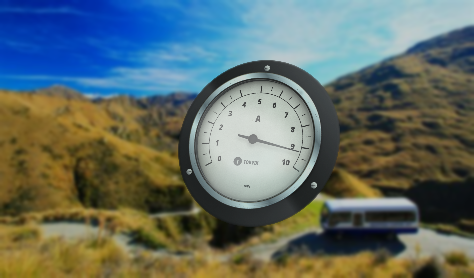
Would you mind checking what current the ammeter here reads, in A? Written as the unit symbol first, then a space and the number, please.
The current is A 9.25
